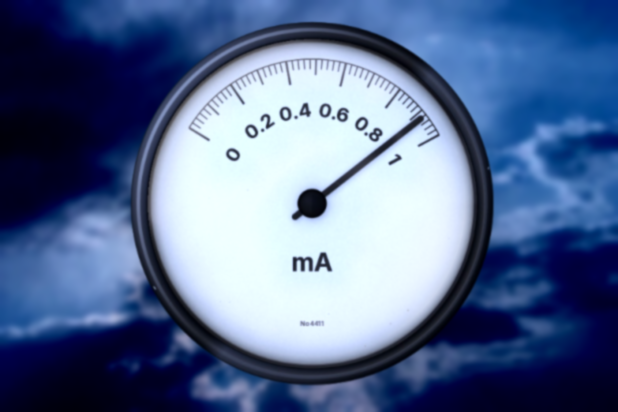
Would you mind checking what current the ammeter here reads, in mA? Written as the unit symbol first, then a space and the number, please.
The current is mA 0.92
